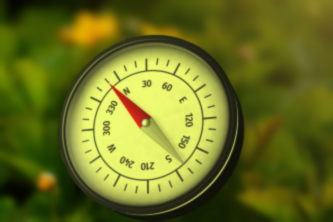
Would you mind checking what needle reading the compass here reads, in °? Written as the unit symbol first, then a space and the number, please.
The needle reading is ° 350
